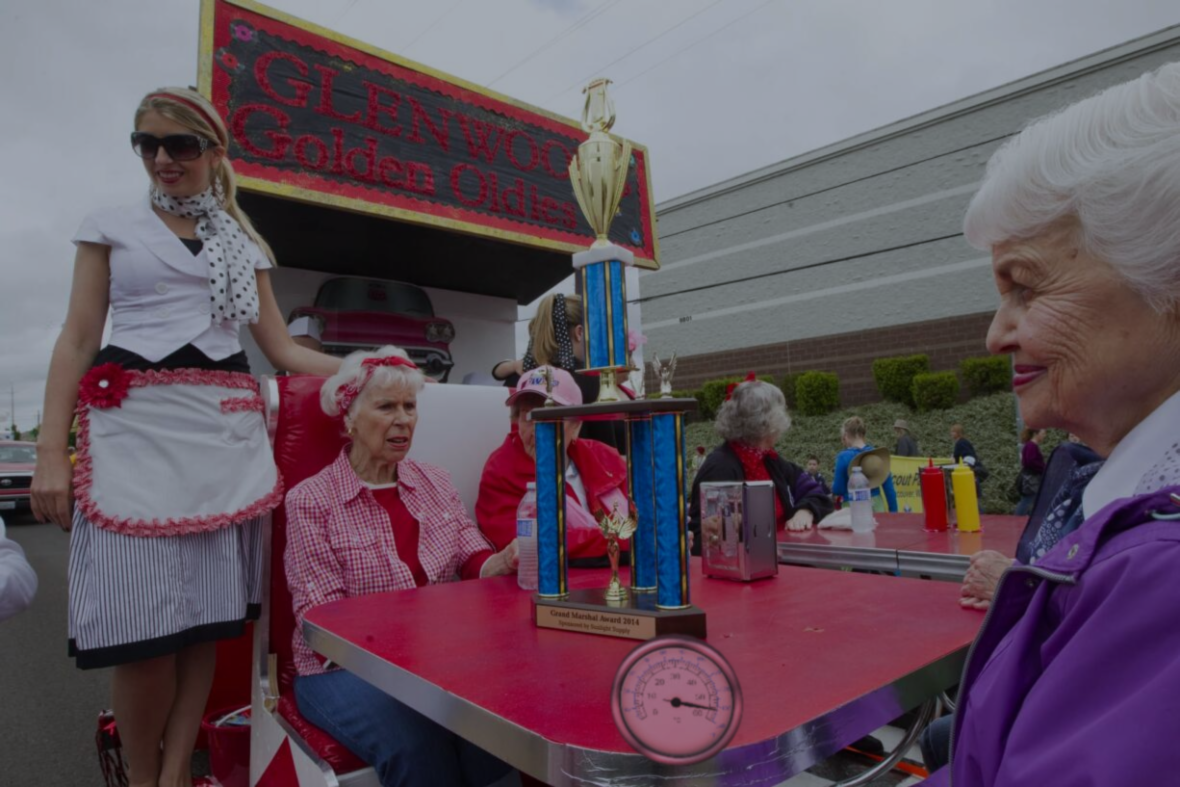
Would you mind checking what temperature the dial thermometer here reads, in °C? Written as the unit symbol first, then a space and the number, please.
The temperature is °C 55
